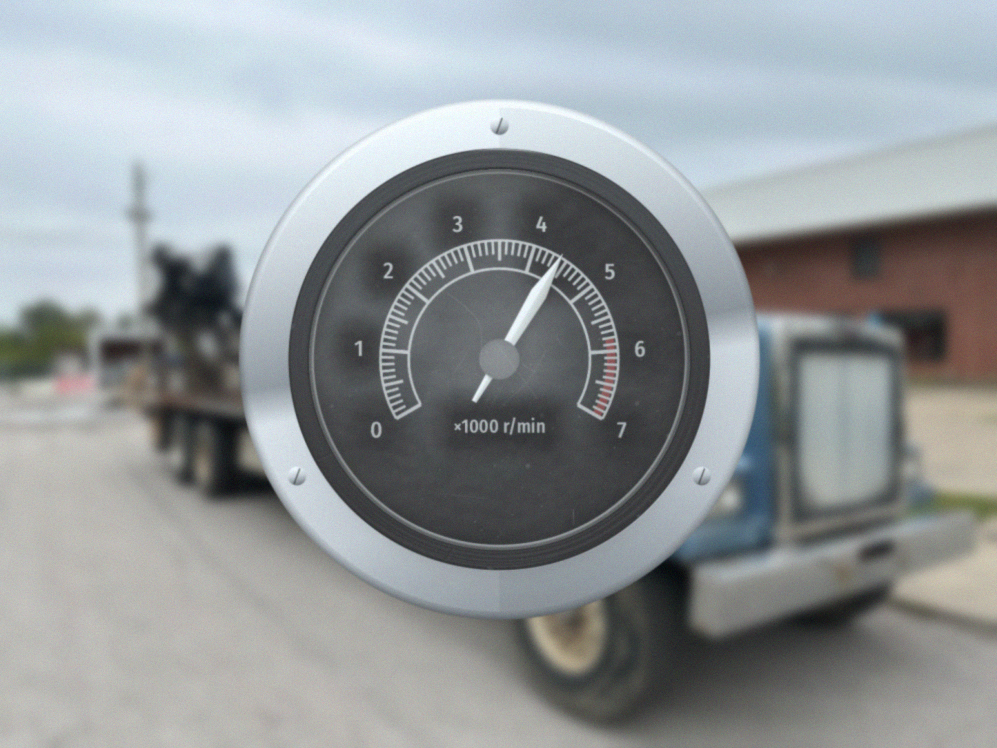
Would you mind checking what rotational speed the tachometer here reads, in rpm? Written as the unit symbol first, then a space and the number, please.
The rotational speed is rpm 4400
